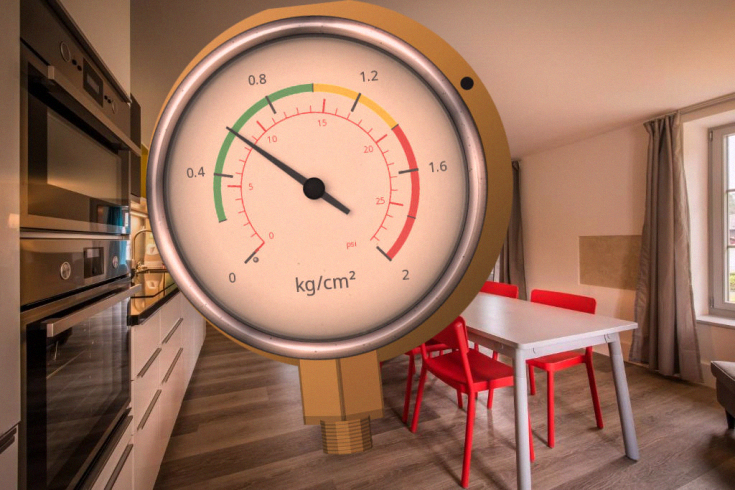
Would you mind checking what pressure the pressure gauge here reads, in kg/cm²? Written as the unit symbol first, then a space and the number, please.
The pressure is kg/cm² 0.6
